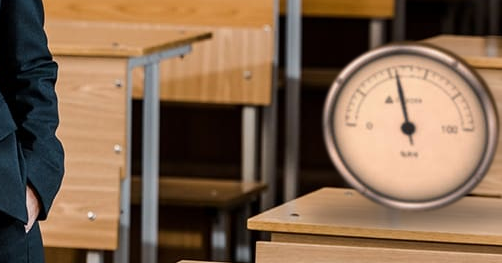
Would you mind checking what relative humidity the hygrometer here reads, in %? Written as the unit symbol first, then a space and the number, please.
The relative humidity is % 44
